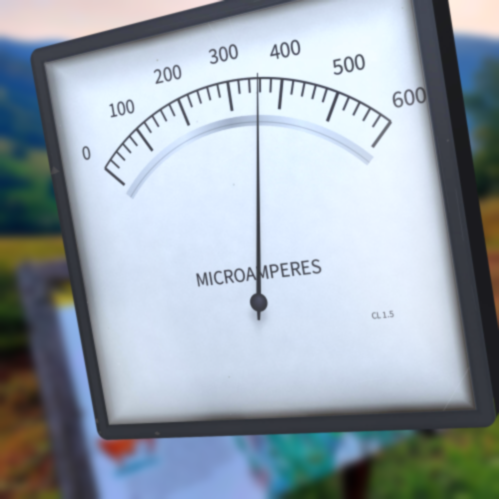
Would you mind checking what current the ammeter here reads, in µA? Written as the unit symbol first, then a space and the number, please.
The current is µA 360
